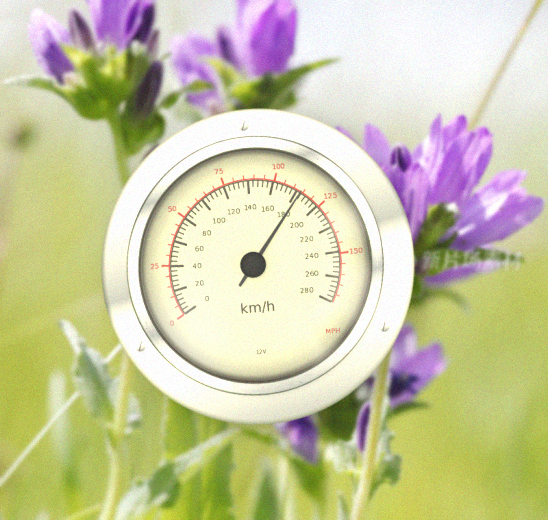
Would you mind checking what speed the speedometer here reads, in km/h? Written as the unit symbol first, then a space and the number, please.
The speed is km/h 184
